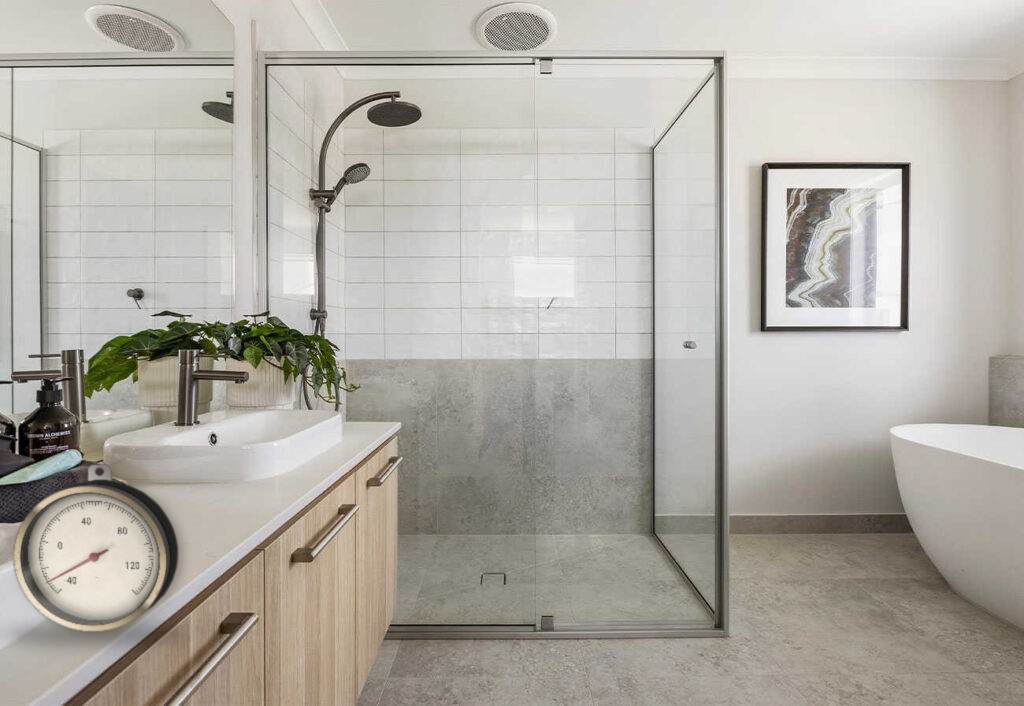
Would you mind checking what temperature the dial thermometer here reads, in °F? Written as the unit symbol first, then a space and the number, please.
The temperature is °F -30
